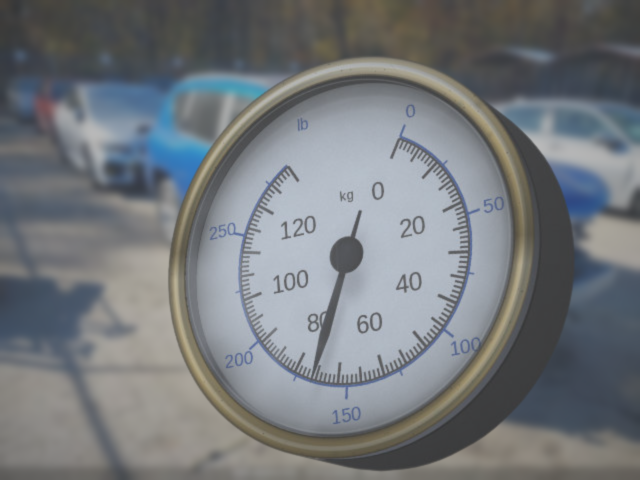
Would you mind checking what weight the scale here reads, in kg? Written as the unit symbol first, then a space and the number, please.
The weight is kg 75
